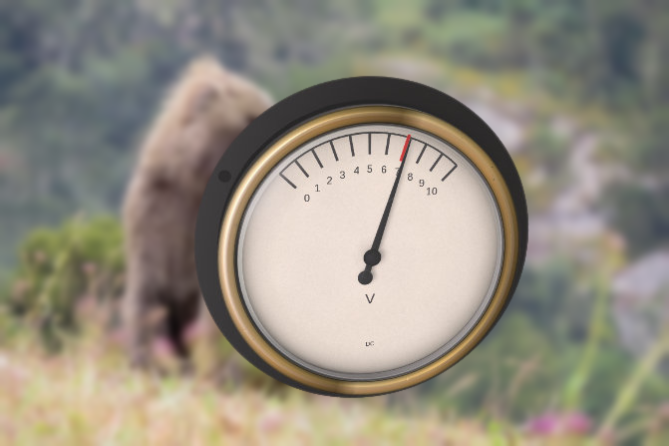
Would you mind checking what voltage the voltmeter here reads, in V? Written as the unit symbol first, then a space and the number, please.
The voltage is V 7
